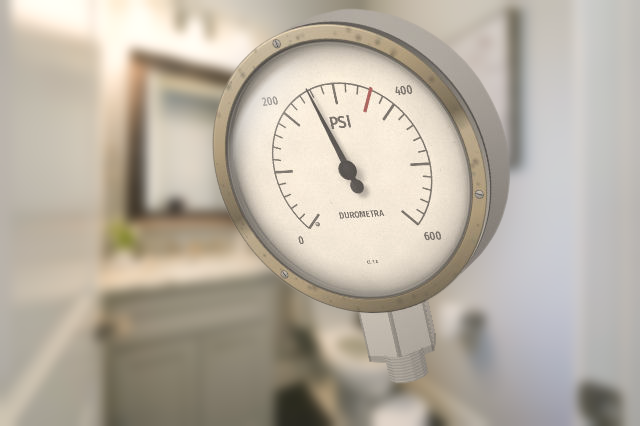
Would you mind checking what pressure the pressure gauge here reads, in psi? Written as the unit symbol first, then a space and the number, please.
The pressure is psi 260
